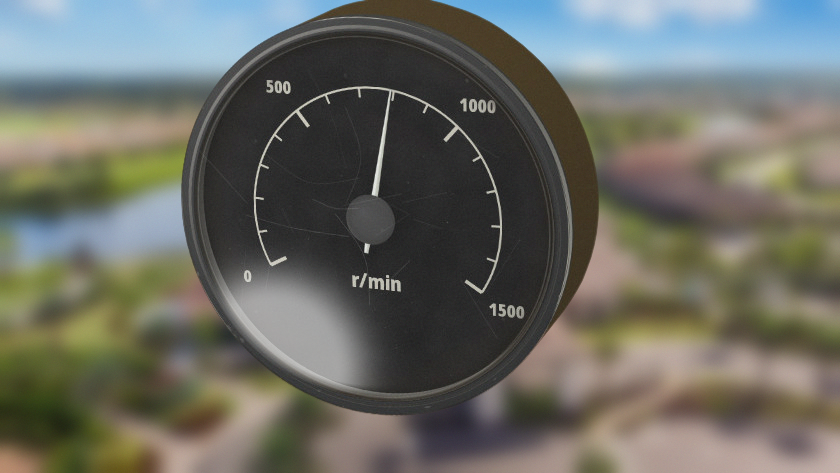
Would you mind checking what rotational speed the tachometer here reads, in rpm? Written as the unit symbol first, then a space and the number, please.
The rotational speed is rpm 800
